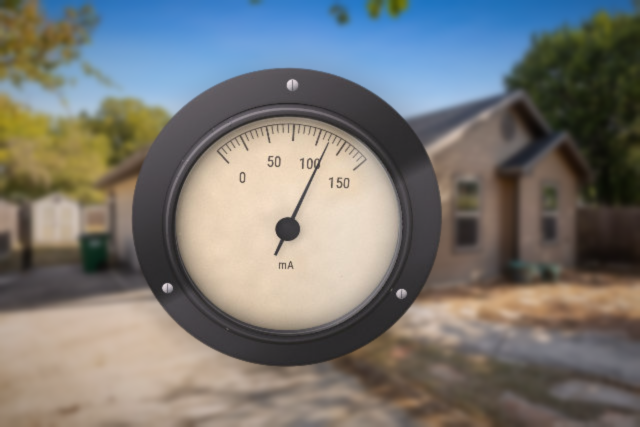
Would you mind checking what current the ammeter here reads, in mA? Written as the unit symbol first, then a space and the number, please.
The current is mA 110
